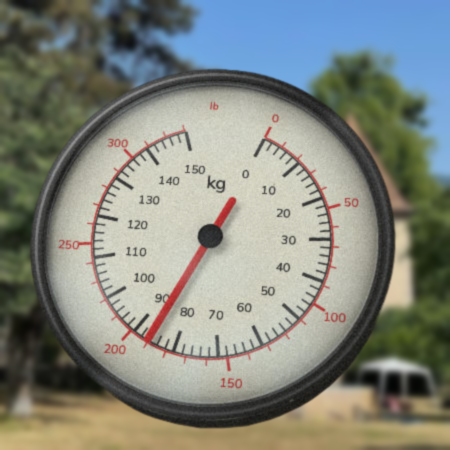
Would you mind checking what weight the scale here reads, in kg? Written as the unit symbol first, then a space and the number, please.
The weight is kg 86
